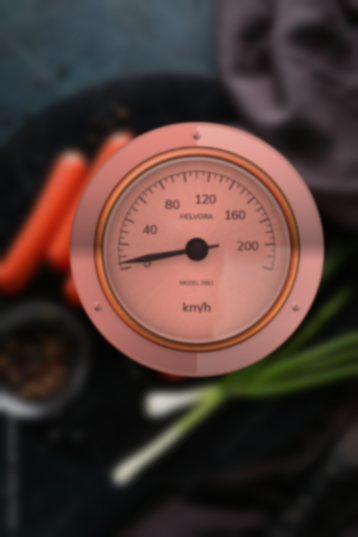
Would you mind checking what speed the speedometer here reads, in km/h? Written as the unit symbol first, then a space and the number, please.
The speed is km/h 5
